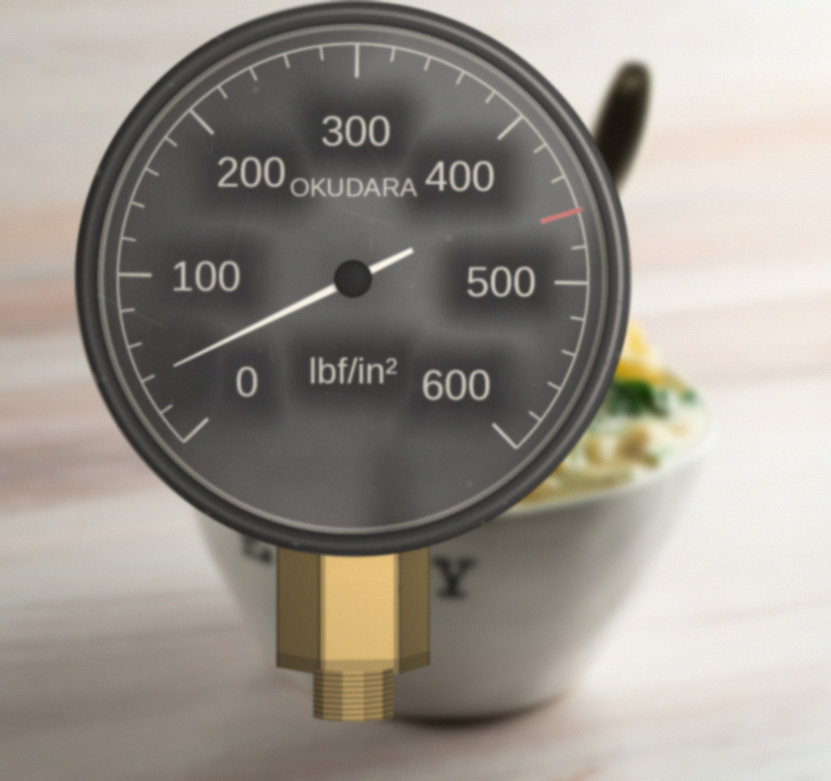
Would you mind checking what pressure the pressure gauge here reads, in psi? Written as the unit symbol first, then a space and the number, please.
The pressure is psi 40
